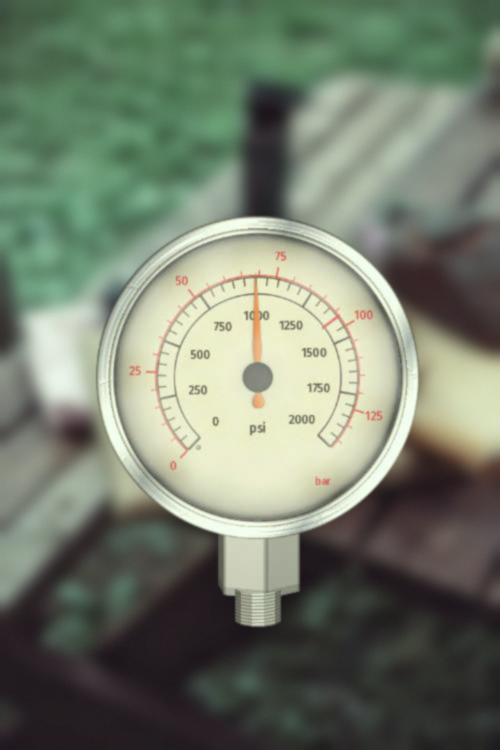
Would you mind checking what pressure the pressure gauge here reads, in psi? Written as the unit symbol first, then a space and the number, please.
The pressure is psi 1000
